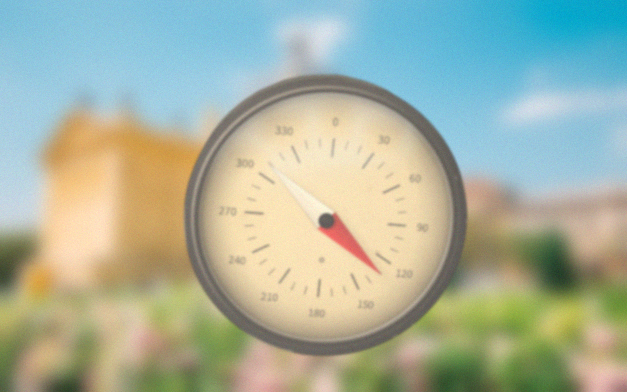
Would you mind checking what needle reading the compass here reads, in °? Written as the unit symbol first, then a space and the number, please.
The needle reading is ° 130
